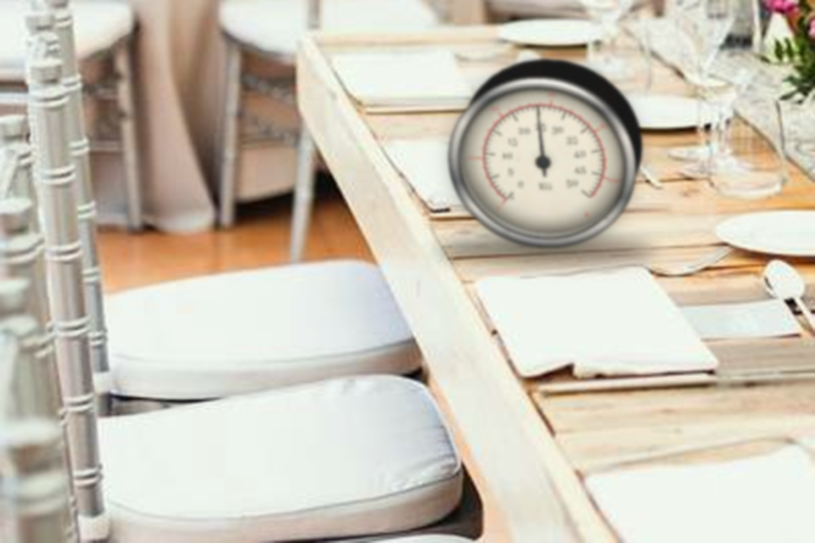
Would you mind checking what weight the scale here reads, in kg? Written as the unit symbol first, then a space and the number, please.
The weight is kg 25
